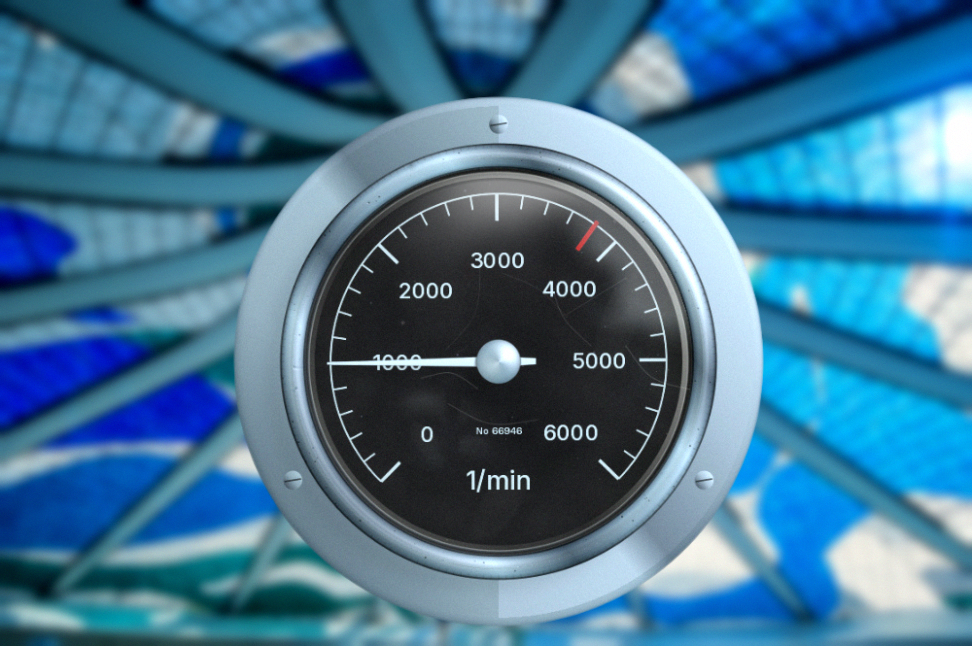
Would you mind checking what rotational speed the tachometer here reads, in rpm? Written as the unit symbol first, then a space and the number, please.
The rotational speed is rpm 1000
